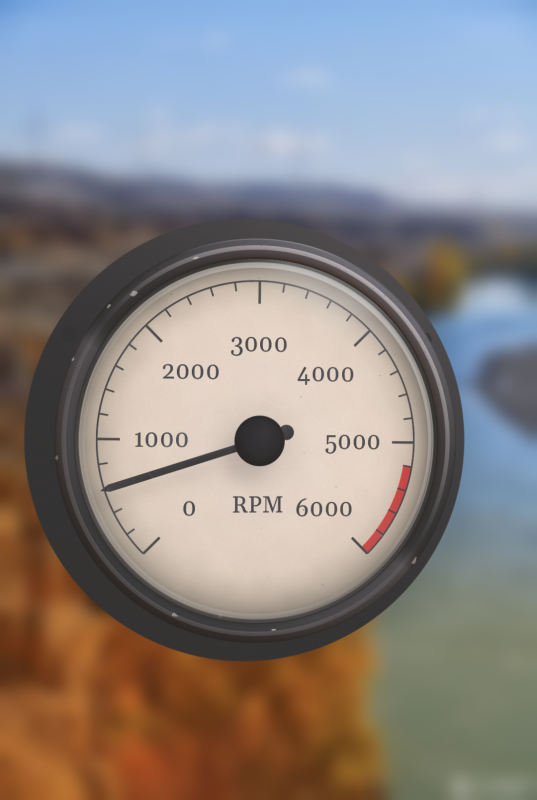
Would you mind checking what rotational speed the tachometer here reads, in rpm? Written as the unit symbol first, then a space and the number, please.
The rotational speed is rpm 600
